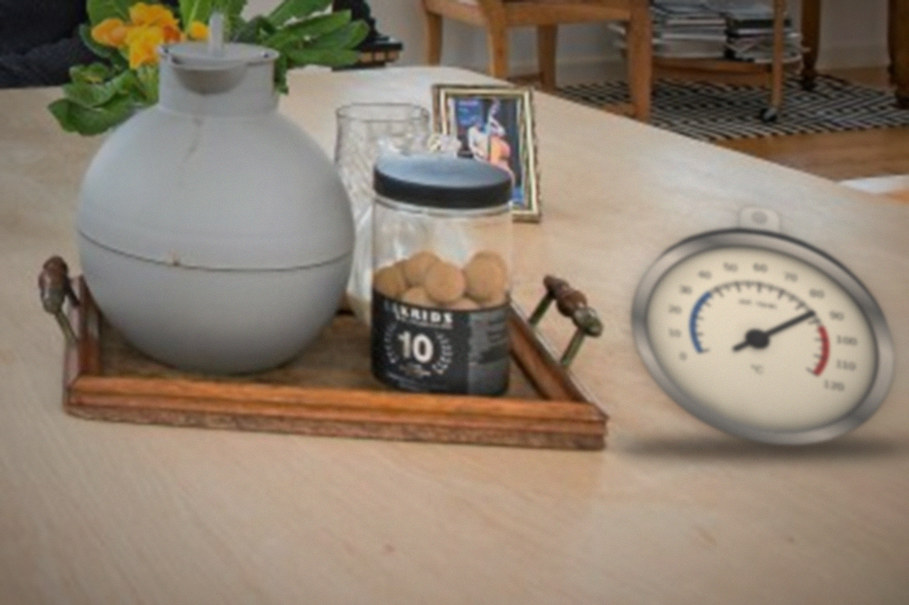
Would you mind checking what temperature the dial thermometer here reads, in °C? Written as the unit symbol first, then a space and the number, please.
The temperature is °C 85
